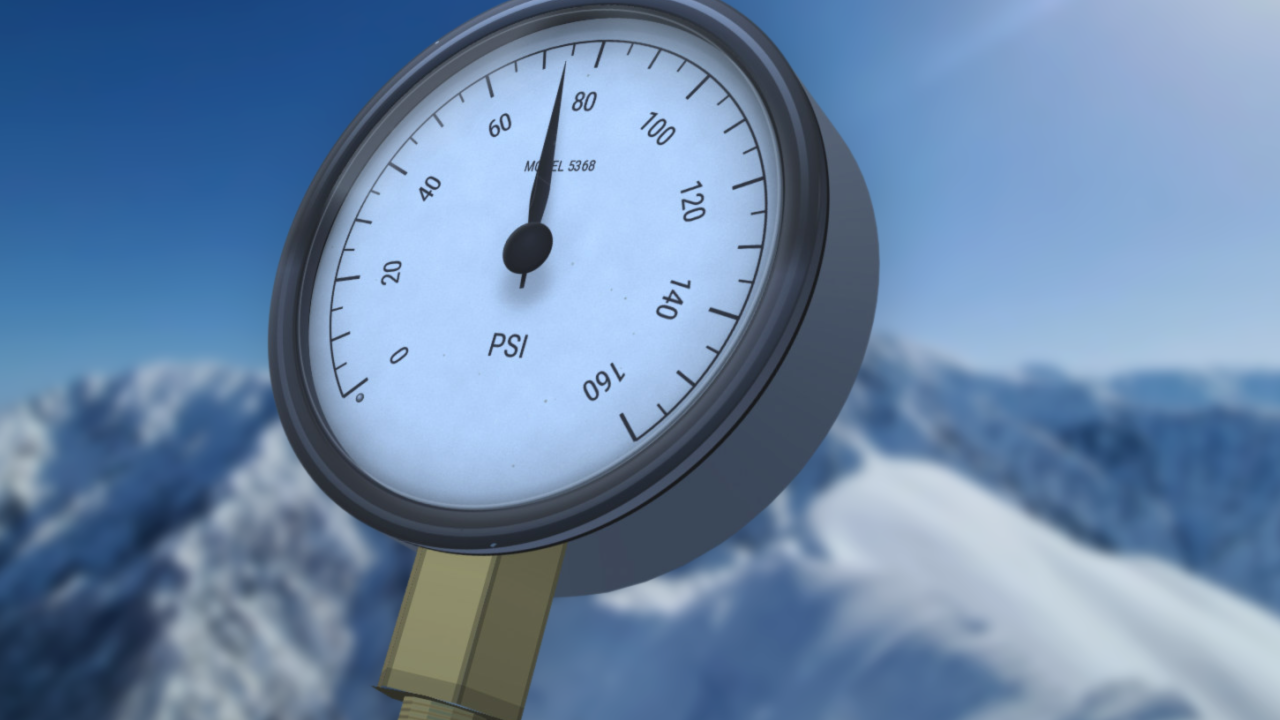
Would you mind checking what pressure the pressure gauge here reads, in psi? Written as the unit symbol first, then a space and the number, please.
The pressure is psi 75
